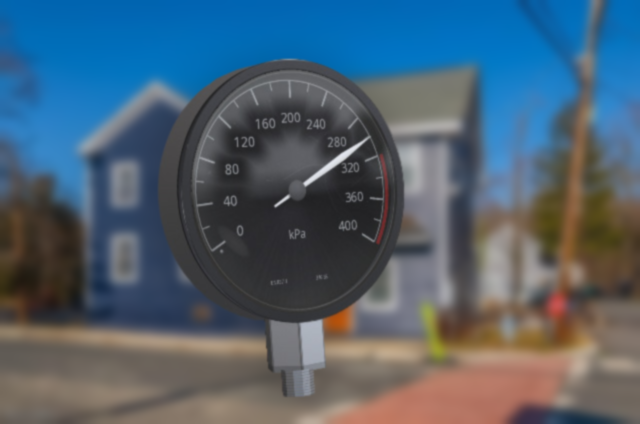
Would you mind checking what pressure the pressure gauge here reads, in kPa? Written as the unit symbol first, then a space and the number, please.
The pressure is kPa 300
